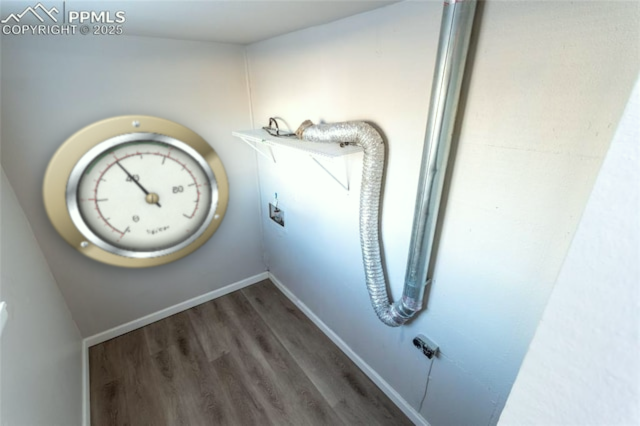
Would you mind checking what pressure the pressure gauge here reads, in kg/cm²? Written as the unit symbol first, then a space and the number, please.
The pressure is kg/cm² 40
